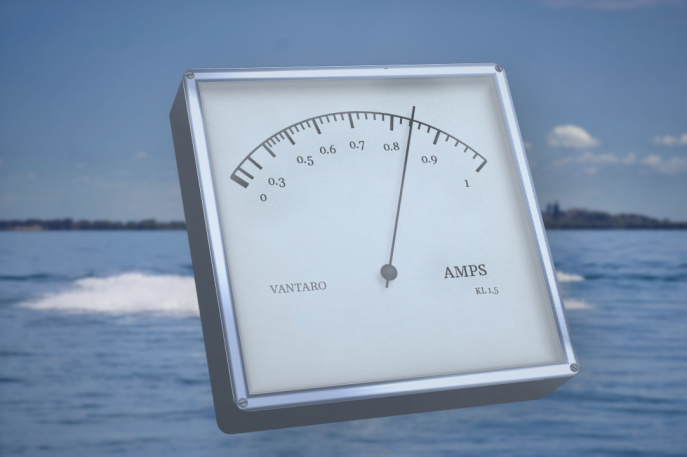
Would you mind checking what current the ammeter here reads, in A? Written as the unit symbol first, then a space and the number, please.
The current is A 0.84
